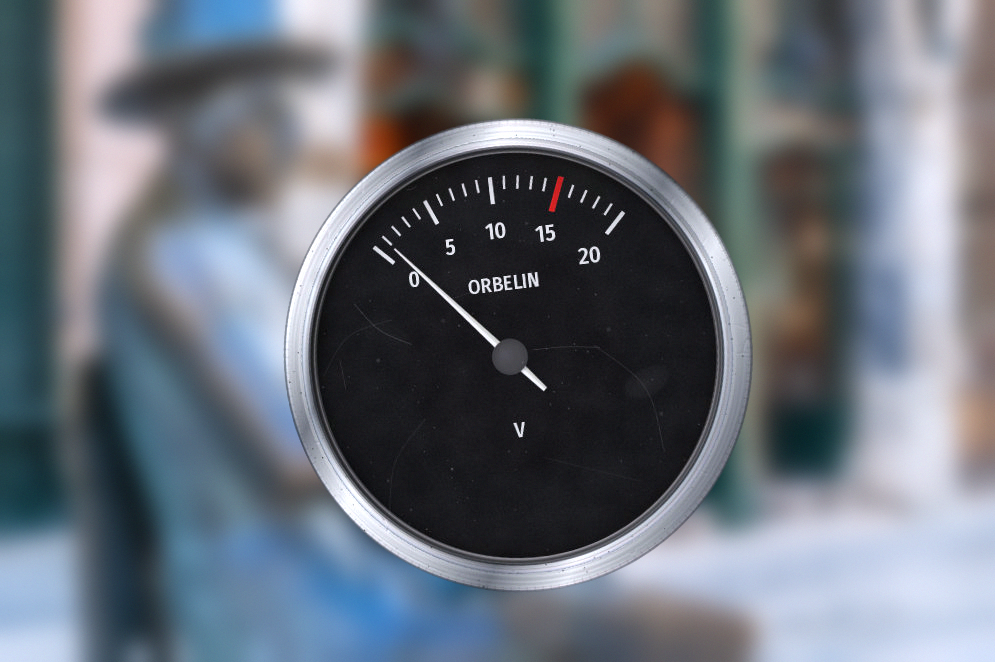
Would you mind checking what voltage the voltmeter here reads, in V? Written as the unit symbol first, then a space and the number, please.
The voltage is V 1
